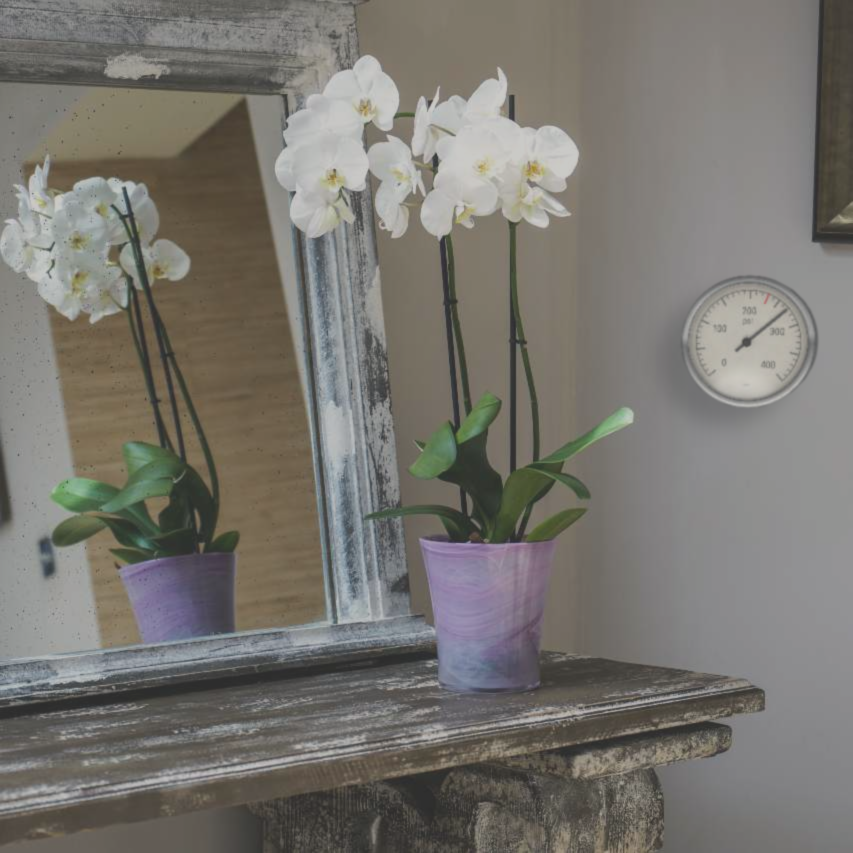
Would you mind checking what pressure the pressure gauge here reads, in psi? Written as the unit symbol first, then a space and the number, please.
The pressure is psi 270
